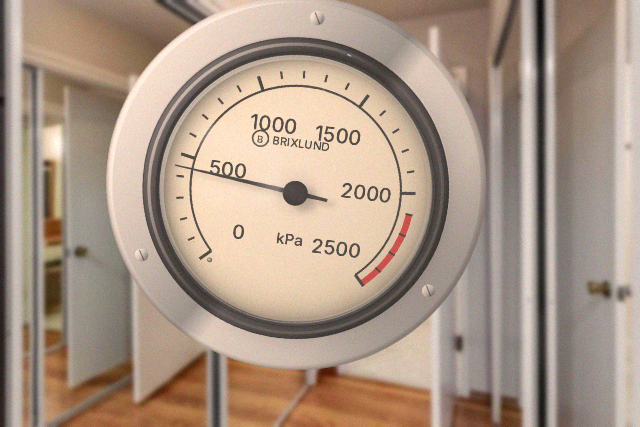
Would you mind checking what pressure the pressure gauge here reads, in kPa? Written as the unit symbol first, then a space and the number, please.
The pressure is kPa 450
